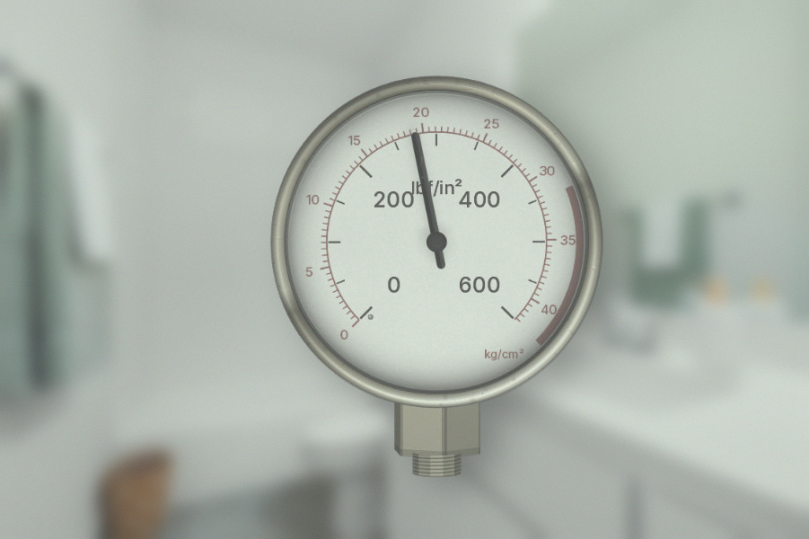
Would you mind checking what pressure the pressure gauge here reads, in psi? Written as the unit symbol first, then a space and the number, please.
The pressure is psi 275
